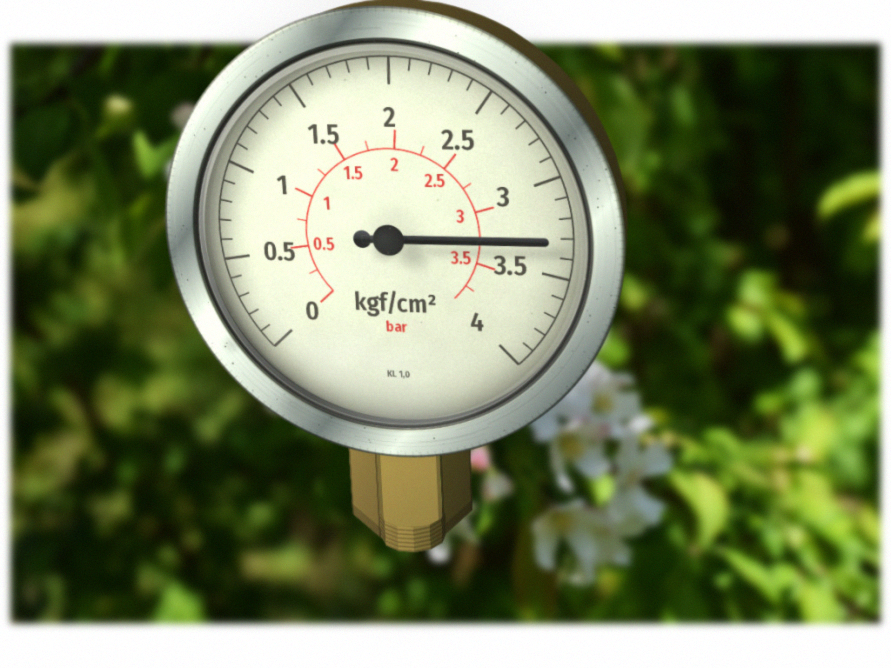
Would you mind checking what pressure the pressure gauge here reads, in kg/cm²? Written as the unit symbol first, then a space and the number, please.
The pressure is kg/cm² 3.3
